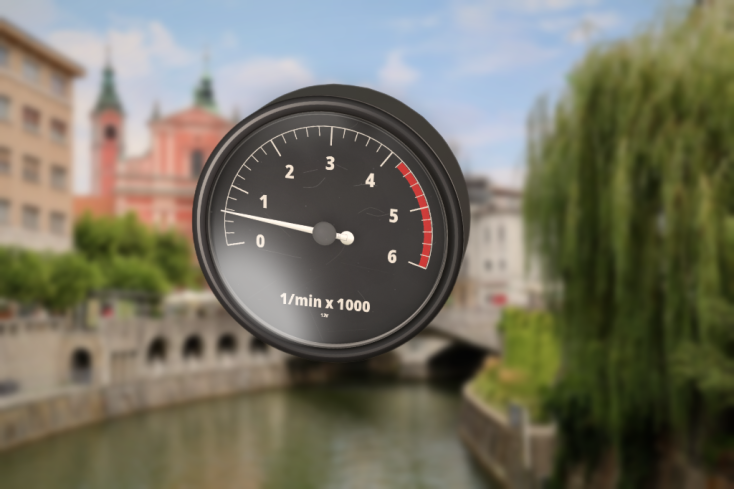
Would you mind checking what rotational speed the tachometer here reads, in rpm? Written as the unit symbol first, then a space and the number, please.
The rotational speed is rpm 600
